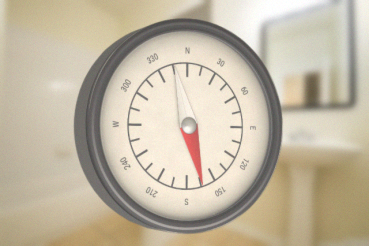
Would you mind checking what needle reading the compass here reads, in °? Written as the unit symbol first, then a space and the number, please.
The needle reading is ° 165
